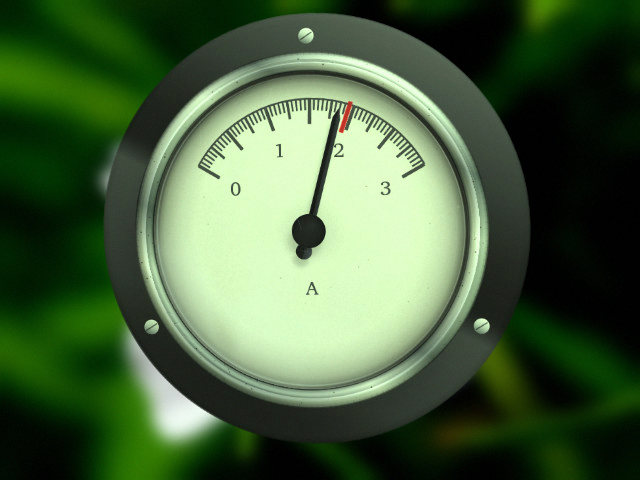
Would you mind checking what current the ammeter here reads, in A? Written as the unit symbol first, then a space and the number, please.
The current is A 1.85
